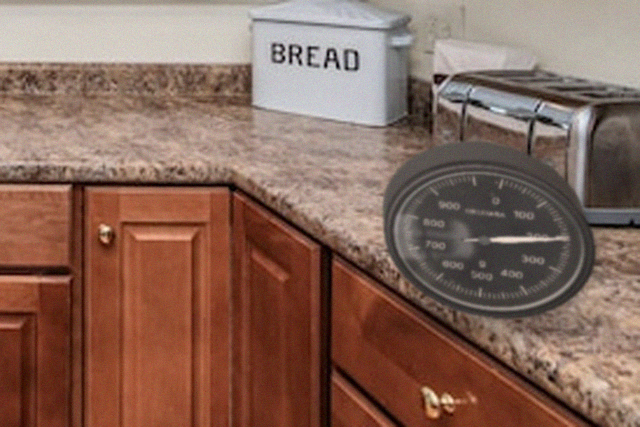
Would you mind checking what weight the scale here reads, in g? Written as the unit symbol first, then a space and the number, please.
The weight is g 200
